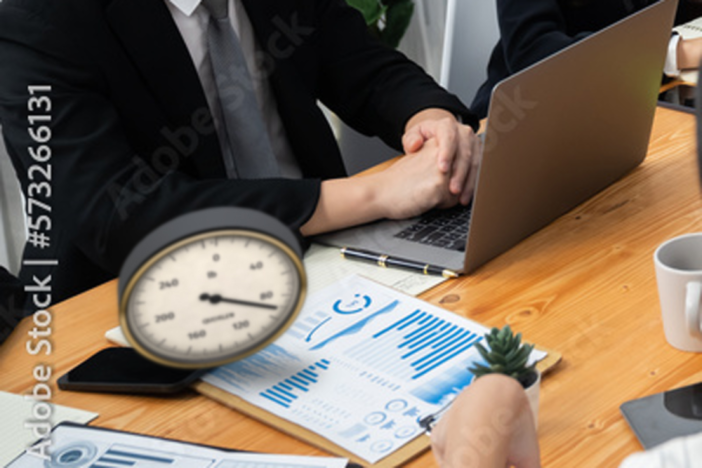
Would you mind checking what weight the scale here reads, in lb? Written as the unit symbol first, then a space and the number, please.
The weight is lb 90
